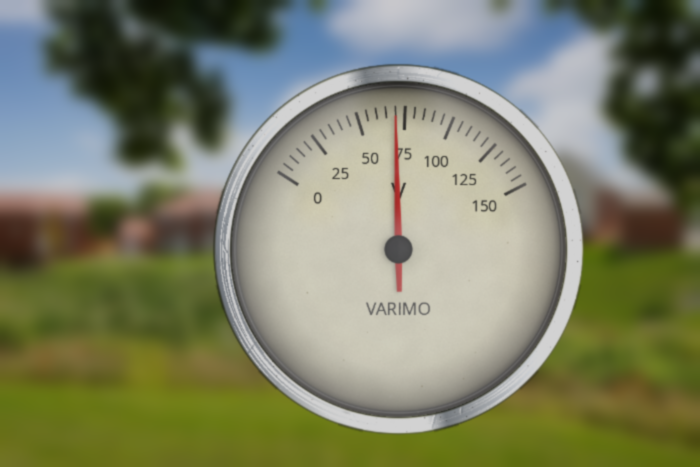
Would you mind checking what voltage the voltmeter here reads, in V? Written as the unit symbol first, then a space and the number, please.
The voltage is V 70
